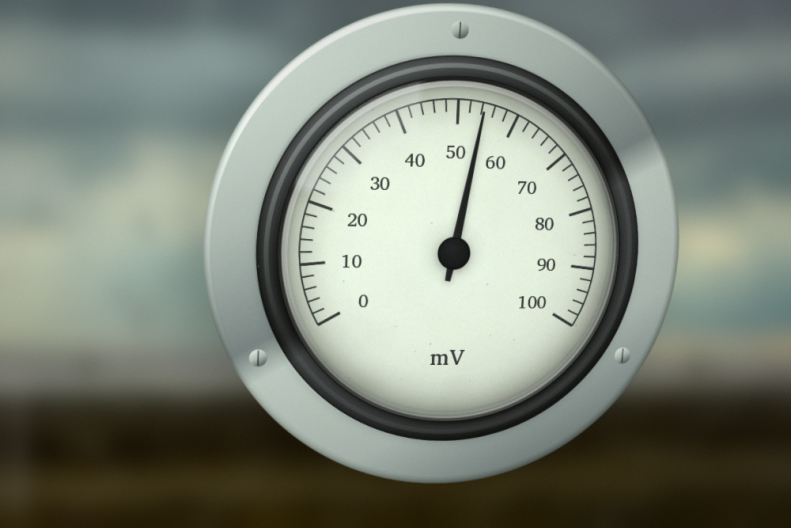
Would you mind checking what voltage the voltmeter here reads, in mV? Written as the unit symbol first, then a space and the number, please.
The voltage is mV 54
